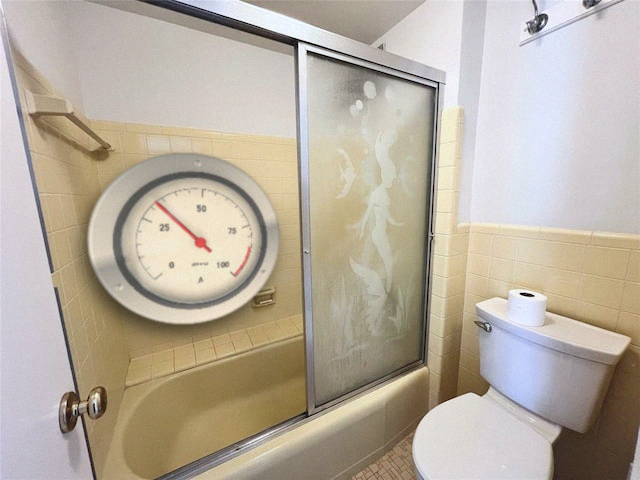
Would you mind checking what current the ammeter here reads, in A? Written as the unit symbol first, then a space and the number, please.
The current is A 32.5
